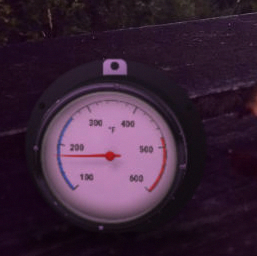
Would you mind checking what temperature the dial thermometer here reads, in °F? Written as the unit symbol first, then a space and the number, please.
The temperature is °F 180
